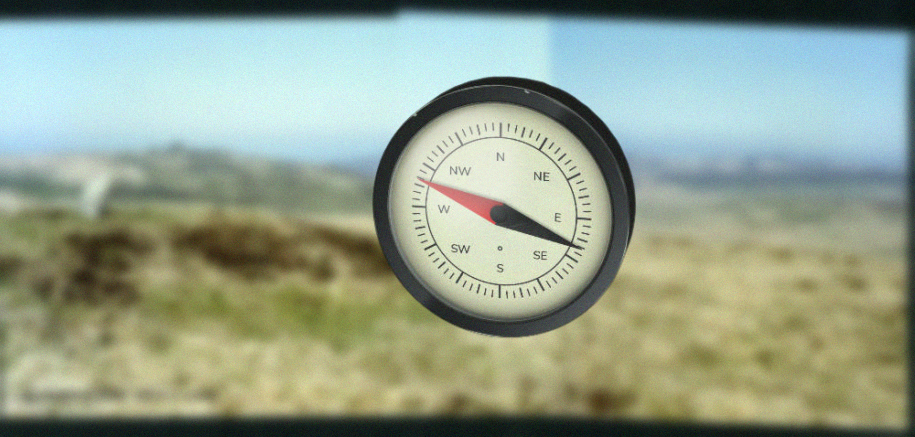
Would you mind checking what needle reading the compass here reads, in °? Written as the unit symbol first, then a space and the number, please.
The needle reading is ° 290
